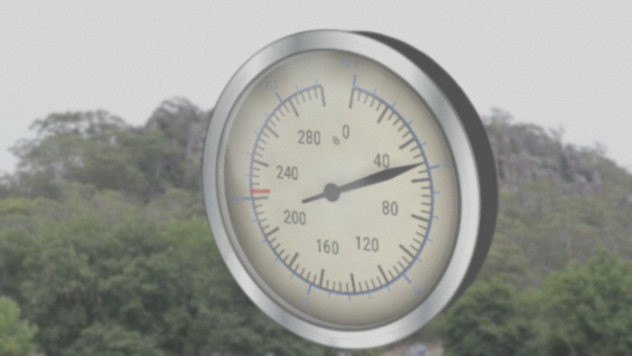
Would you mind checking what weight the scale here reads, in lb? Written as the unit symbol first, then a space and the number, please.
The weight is lb 52
